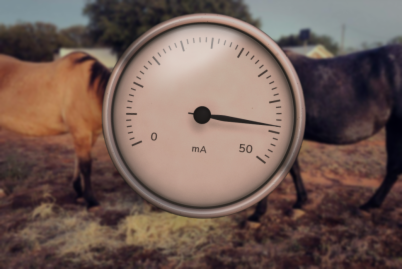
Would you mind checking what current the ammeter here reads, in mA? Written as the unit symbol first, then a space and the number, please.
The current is mA 44
